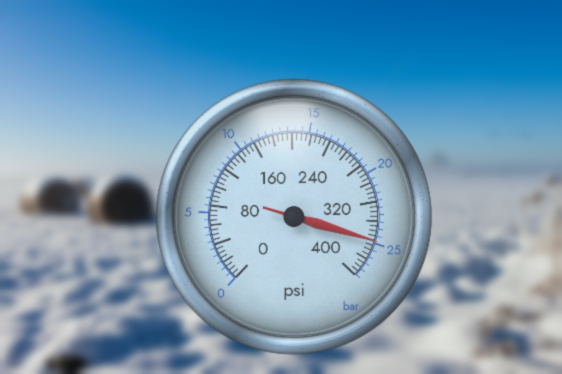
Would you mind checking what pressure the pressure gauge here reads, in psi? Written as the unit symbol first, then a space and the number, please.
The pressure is psi 360
